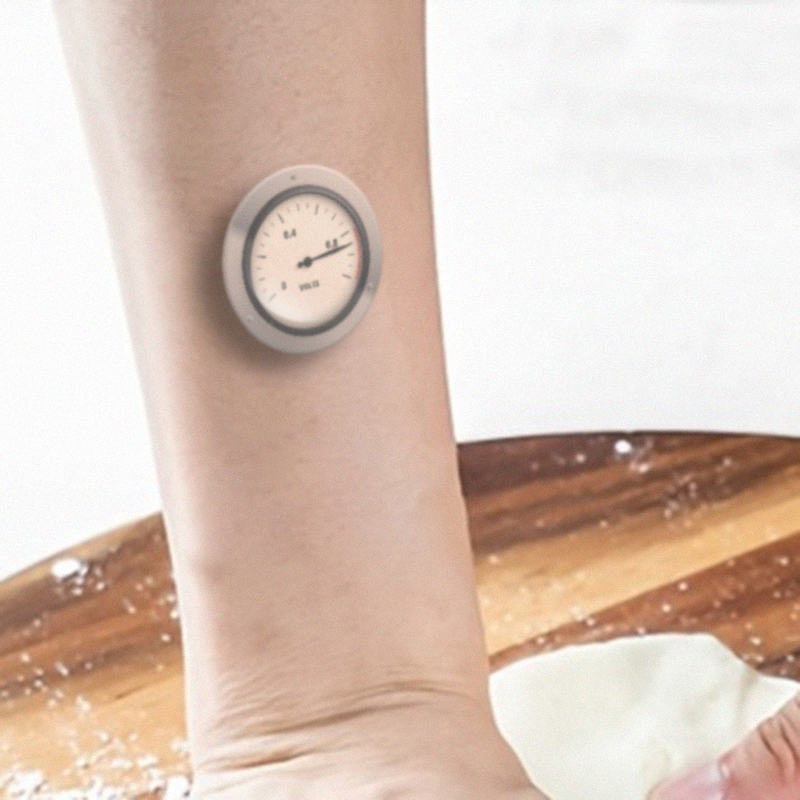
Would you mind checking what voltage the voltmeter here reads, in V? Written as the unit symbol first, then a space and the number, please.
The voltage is V 0.85
